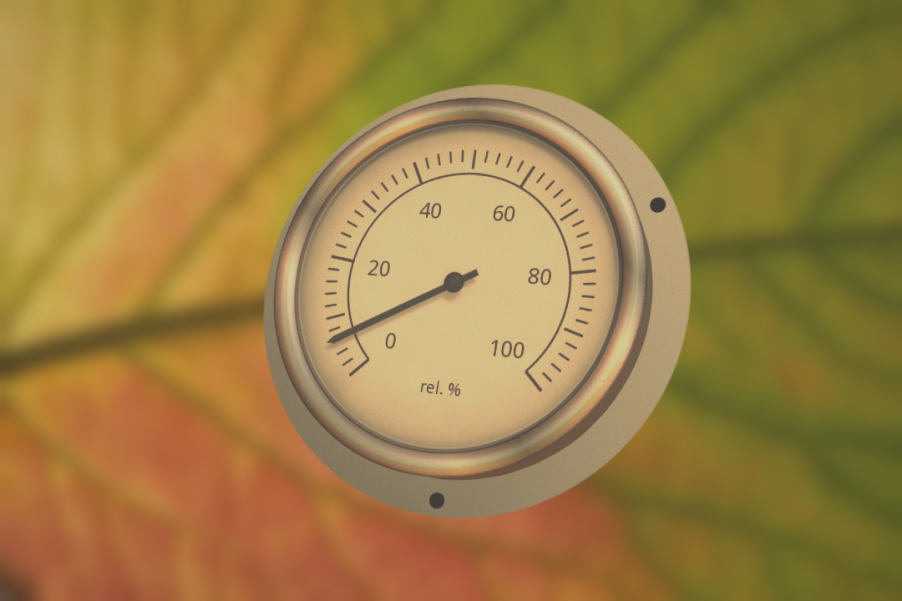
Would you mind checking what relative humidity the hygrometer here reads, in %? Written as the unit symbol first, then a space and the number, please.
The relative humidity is % 6
